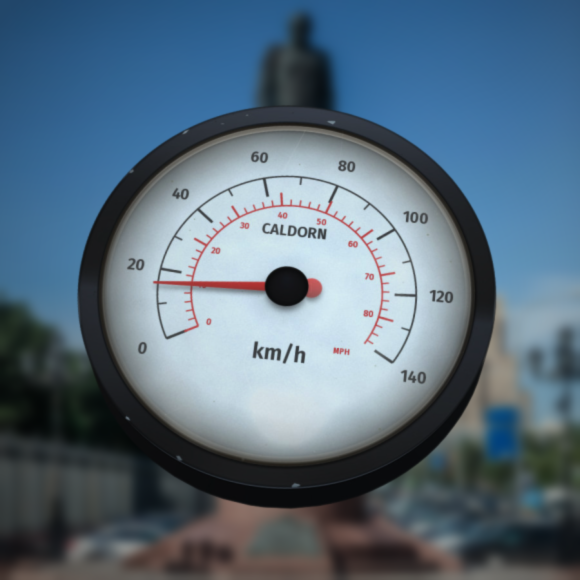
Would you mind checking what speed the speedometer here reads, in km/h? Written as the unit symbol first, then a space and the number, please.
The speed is km/h 15
